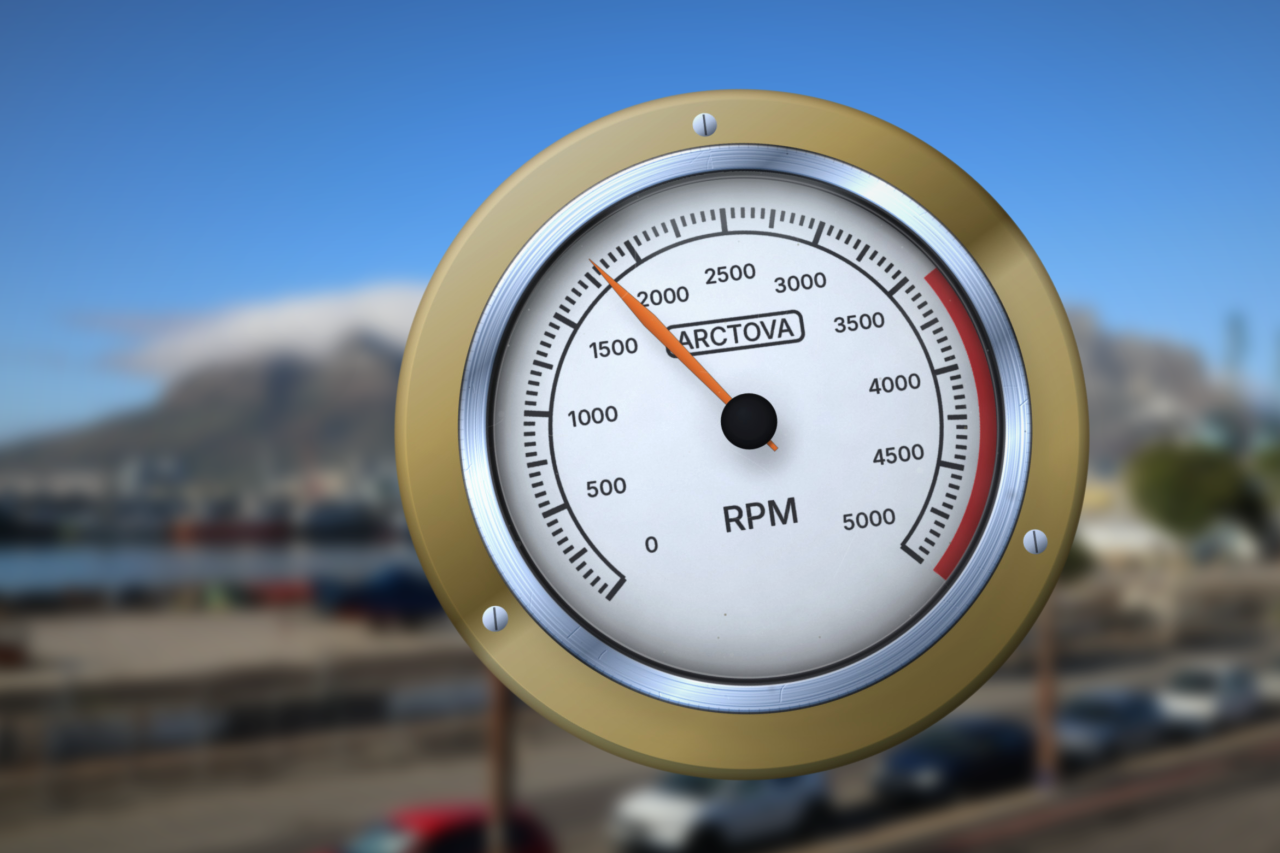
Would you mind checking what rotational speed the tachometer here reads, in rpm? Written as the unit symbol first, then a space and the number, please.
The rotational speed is rpm 1800
